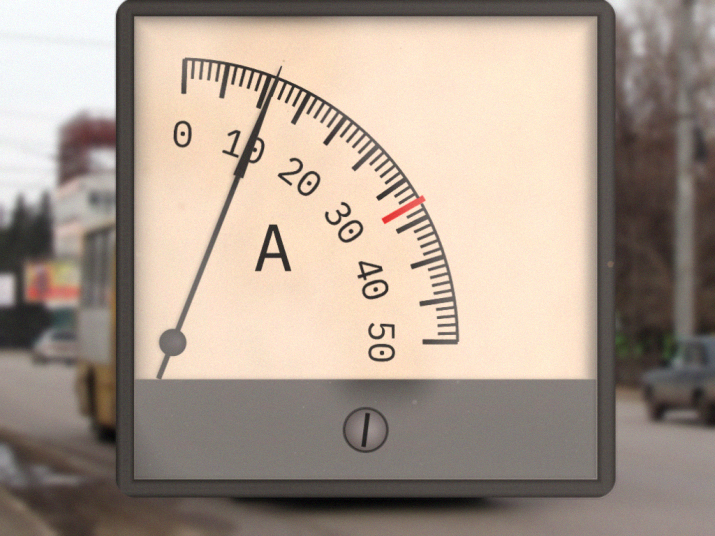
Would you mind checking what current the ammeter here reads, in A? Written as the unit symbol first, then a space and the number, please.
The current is A 11
